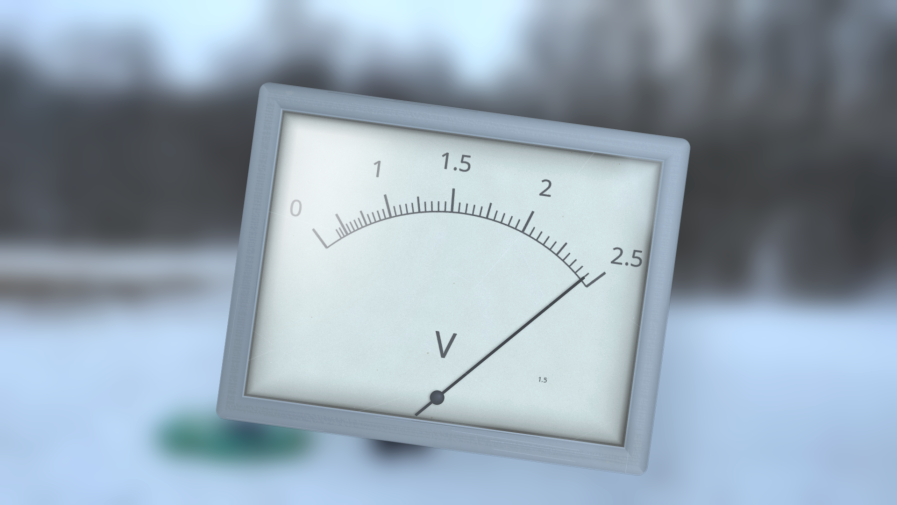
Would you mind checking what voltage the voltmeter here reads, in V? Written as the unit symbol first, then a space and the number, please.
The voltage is V 2.45
